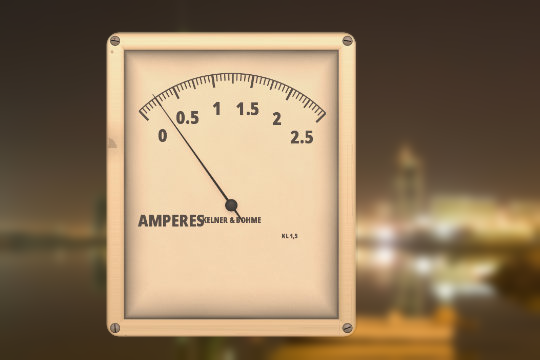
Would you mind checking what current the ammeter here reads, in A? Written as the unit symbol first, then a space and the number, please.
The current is A 0.25
